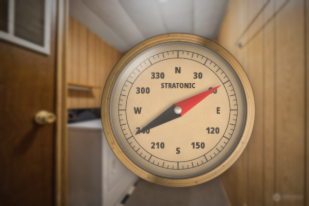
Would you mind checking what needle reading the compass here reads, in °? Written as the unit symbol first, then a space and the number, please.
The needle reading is ° 60
